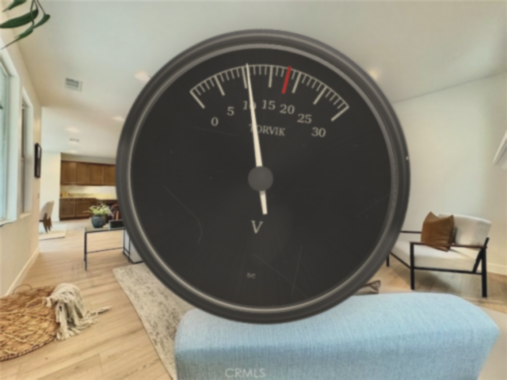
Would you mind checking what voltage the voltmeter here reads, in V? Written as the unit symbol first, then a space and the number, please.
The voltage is V 11
